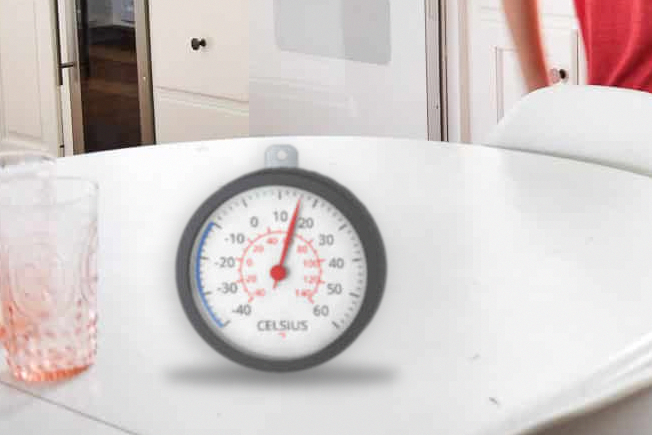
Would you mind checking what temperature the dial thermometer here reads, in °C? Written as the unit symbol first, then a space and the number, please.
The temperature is °C 16
